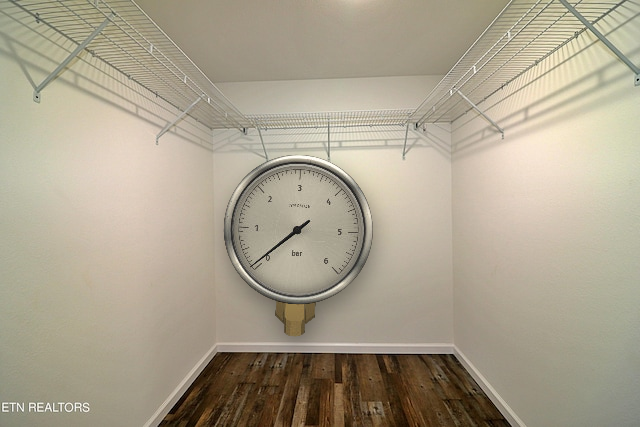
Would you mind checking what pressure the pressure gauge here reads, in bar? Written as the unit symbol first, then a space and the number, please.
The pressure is bar 0.1
